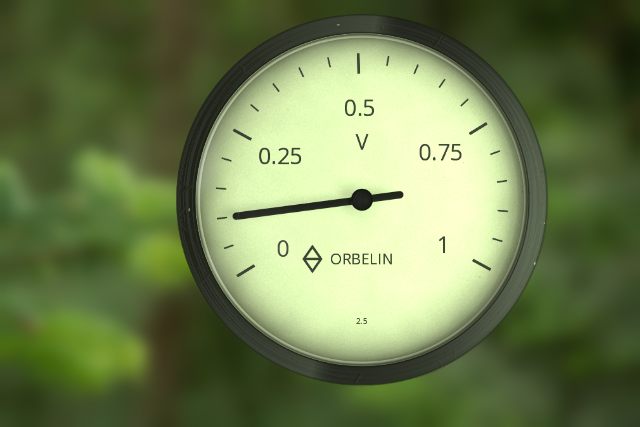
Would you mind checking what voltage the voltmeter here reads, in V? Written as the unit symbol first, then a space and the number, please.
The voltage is V 0.1
